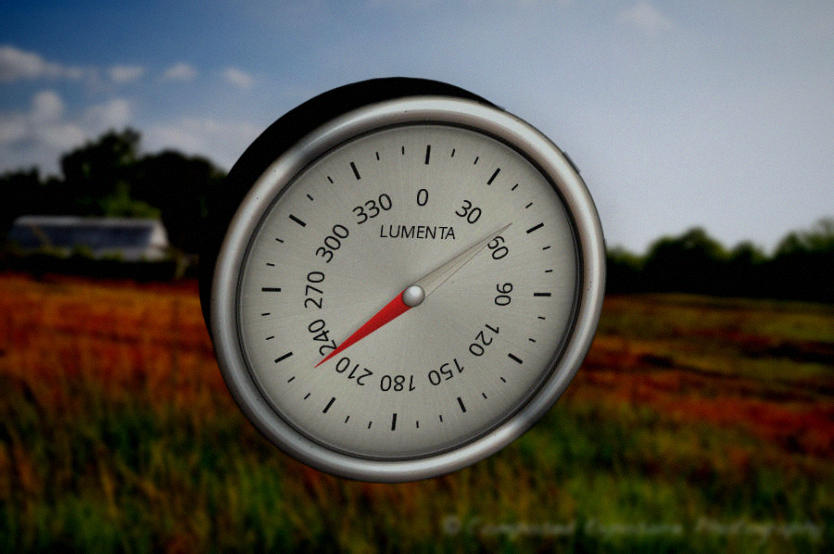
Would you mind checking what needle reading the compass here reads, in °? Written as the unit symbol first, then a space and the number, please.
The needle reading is ° 230
